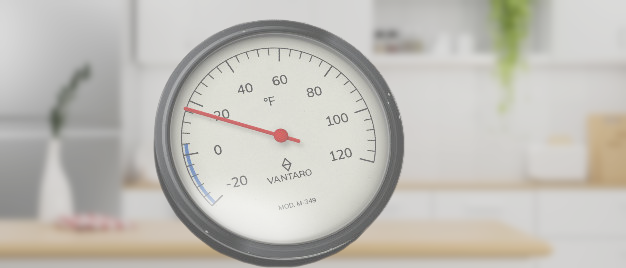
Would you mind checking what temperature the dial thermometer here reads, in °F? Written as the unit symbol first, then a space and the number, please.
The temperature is °F 16
